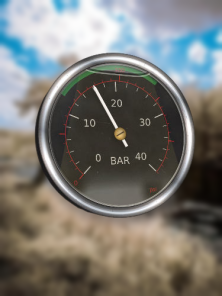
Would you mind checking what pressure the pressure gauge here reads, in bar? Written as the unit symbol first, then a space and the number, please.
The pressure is bar 16
